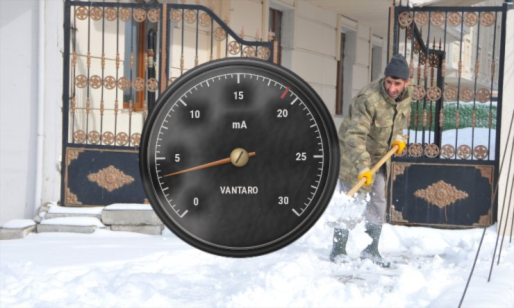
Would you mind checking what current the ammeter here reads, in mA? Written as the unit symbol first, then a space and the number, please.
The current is mA 3.5
